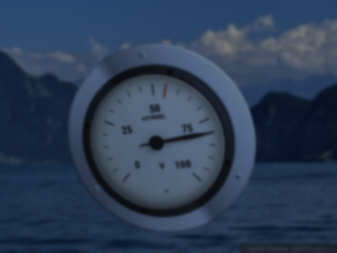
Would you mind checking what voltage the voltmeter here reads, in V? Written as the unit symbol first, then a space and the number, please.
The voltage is V 80
